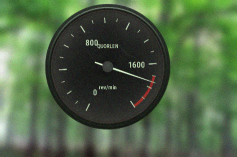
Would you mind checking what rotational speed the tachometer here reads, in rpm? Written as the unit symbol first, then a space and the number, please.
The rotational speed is rpm 1750
